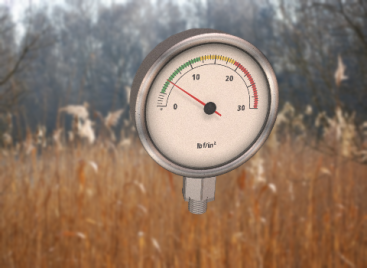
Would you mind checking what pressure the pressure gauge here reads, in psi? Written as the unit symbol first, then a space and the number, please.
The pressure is psi 5
